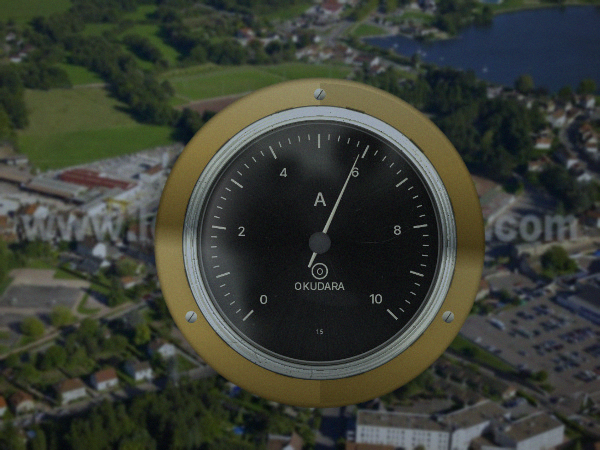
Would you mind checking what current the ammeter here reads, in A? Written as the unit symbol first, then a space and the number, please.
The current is A 5.9
